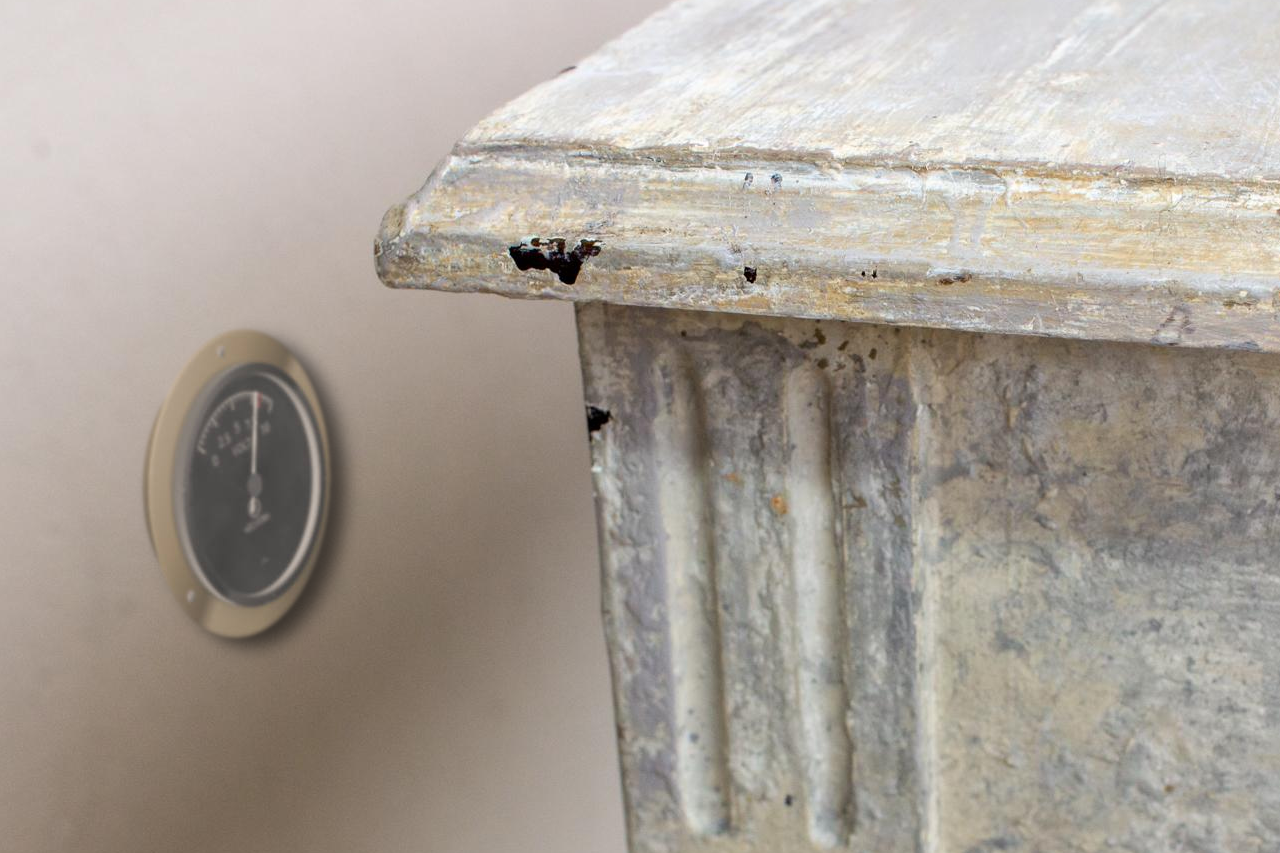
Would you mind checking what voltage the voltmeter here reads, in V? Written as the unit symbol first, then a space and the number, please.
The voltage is V 7.5
